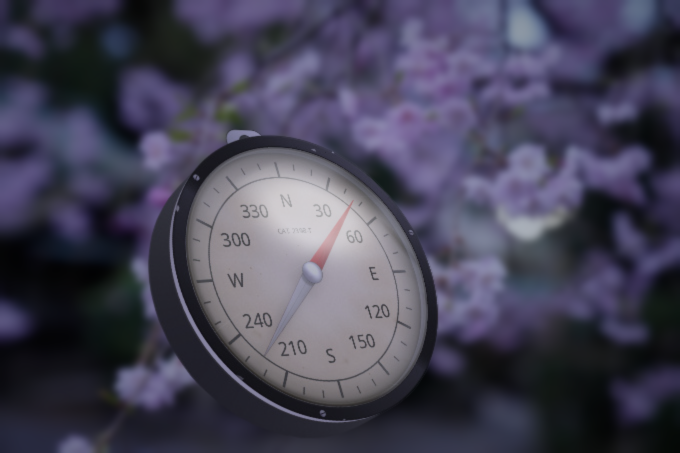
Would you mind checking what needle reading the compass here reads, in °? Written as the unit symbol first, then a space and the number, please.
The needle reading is ° 45
